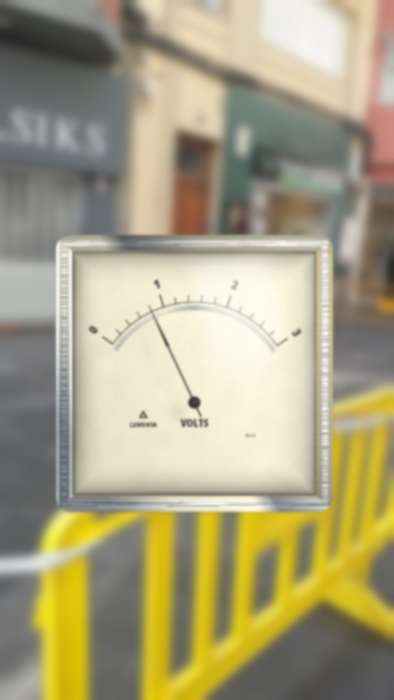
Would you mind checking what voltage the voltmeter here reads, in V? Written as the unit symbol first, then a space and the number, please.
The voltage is V 0.8
